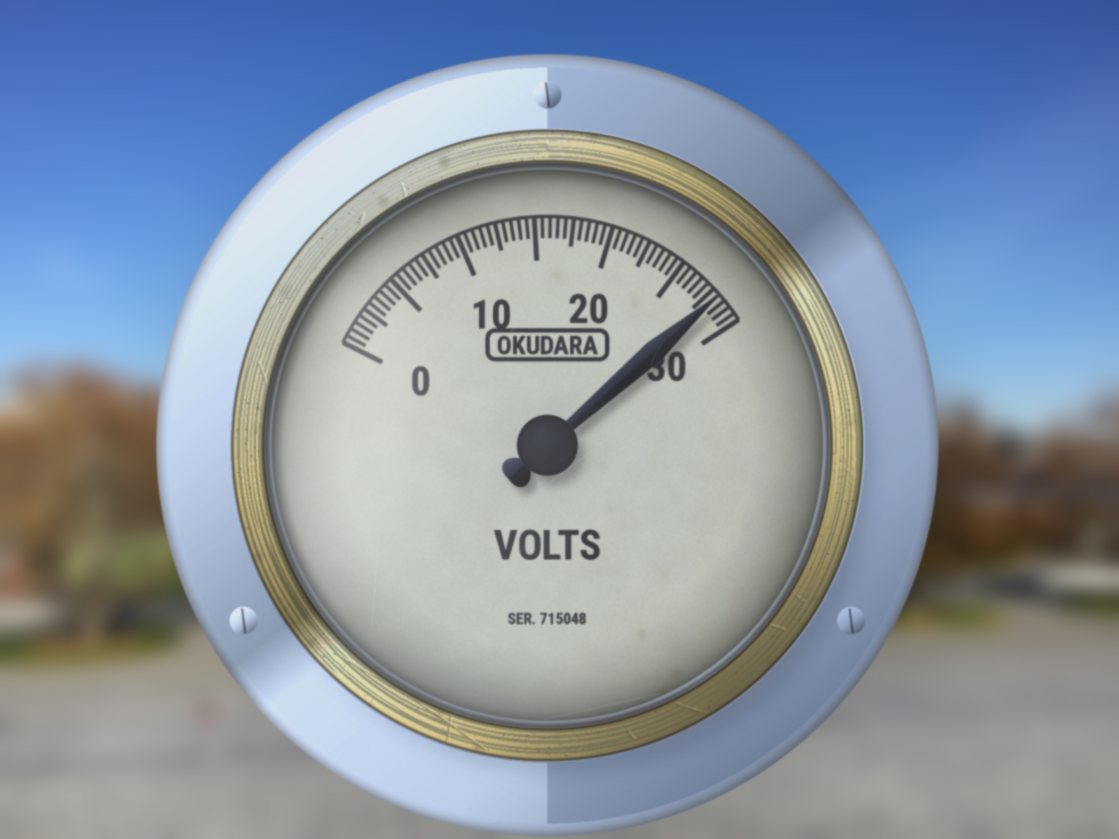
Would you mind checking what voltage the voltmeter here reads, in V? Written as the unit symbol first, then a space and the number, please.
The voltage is V 28
